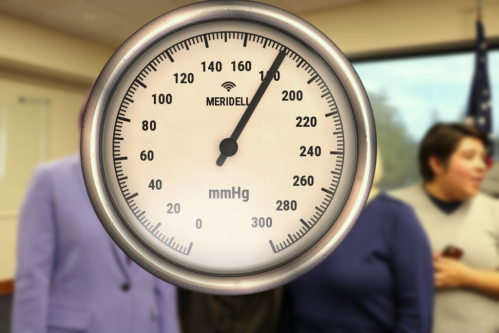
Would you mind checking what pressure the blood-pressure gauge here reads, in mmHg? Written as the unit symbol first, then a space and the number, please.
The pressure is mmHg 180
